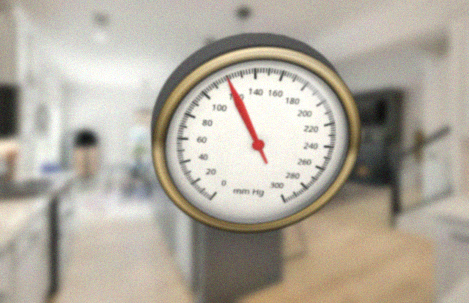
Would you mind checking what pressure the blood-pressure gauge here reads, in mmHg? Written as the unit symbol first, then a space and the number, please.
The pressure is mmHg 120
